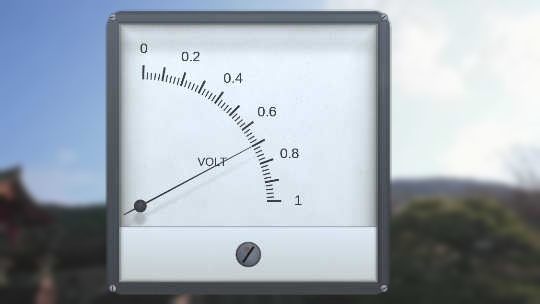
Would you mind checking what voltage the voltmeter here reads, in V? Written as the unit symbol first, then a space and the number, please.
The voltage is V 0.7
